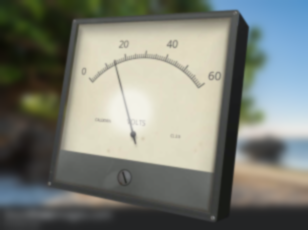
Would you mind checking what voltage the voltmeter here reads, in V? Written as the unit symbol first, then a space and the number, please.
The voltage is V 15
